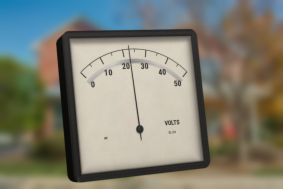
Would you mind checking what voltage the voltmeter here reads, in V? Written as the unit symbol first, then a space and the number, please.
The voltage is V 22.5
